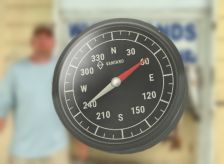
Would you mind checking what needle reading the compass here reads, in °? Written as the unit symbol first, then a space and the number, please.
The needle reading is ° 60
